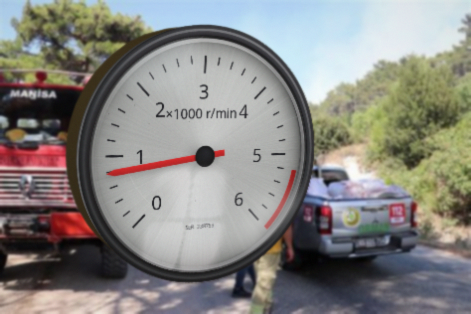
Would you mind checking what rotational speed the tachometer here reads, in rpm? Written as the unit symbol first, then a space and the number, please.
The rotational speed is rpm 800
